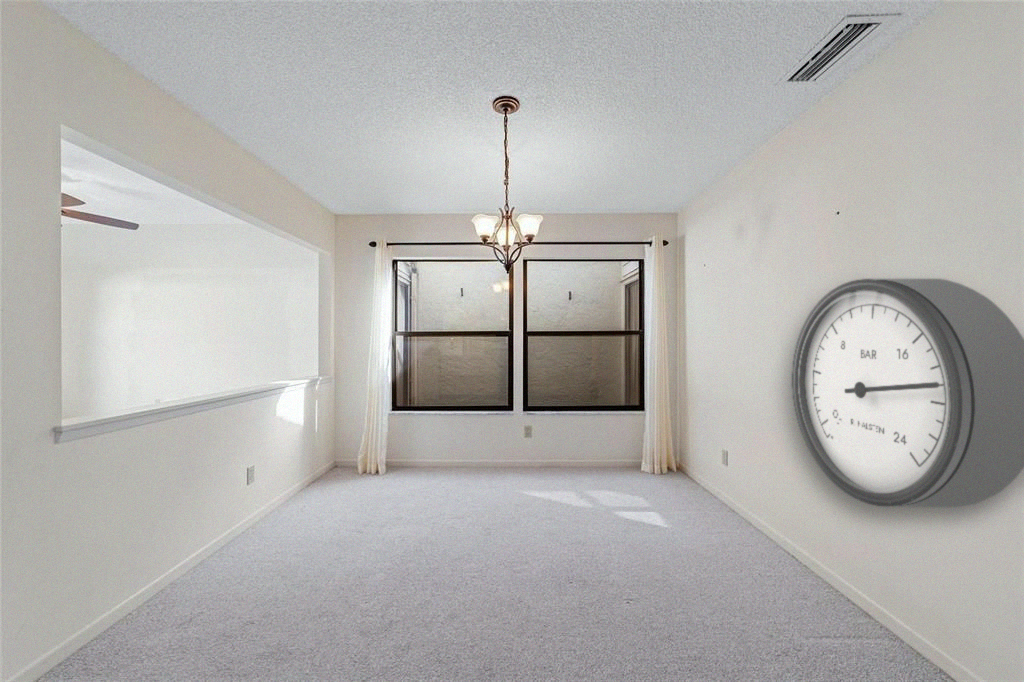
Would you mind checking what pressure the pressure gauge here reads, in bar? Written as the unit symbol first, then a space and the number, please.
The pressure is bar 19
